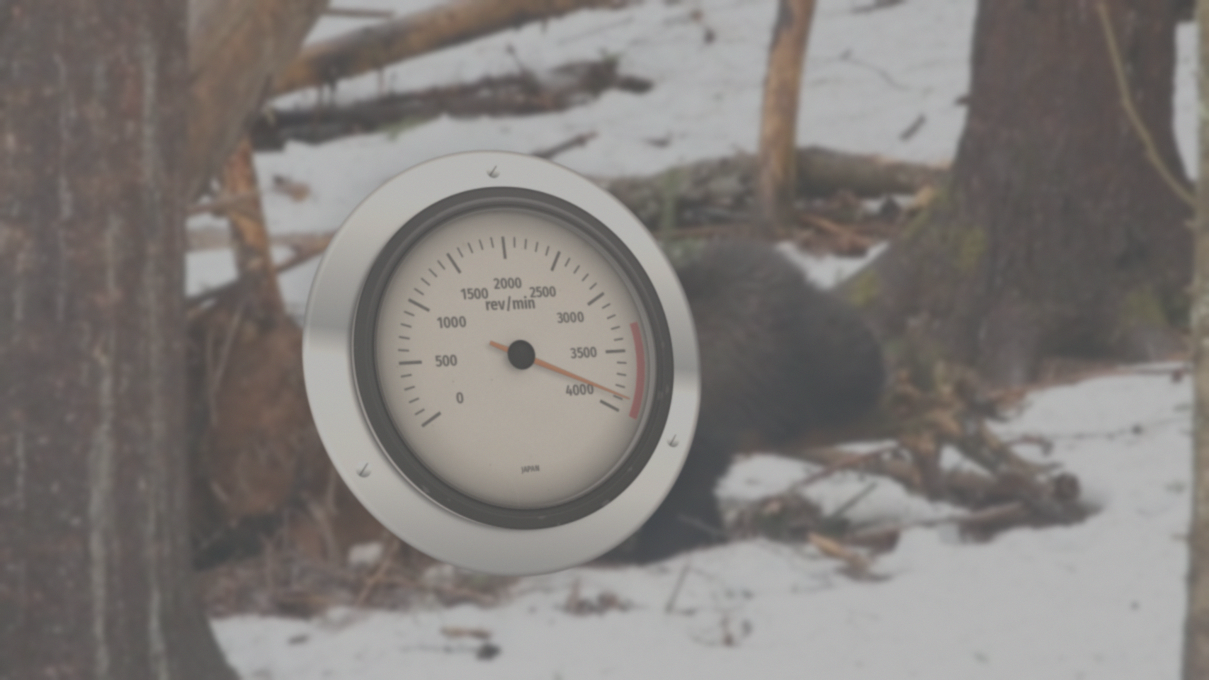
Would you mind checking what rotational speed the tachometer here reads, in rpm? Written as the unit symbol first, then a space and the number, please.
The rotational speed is rpm 3900
